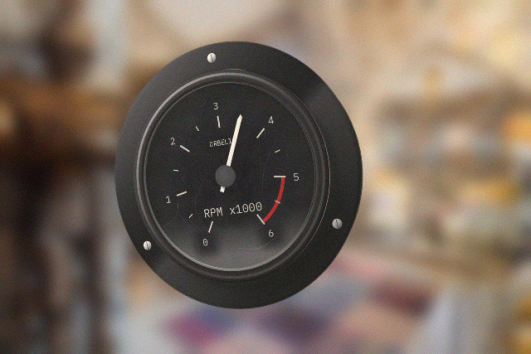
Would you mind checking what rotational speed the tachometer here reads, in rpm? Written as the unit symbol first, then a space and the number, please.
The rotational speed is rpm 3500
